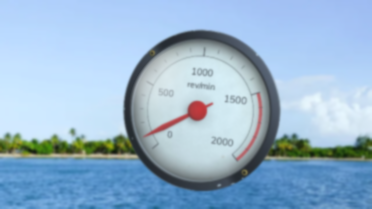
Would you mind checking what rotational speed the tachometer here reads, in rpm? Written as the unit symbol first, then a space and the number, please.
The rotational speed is rpm 100
